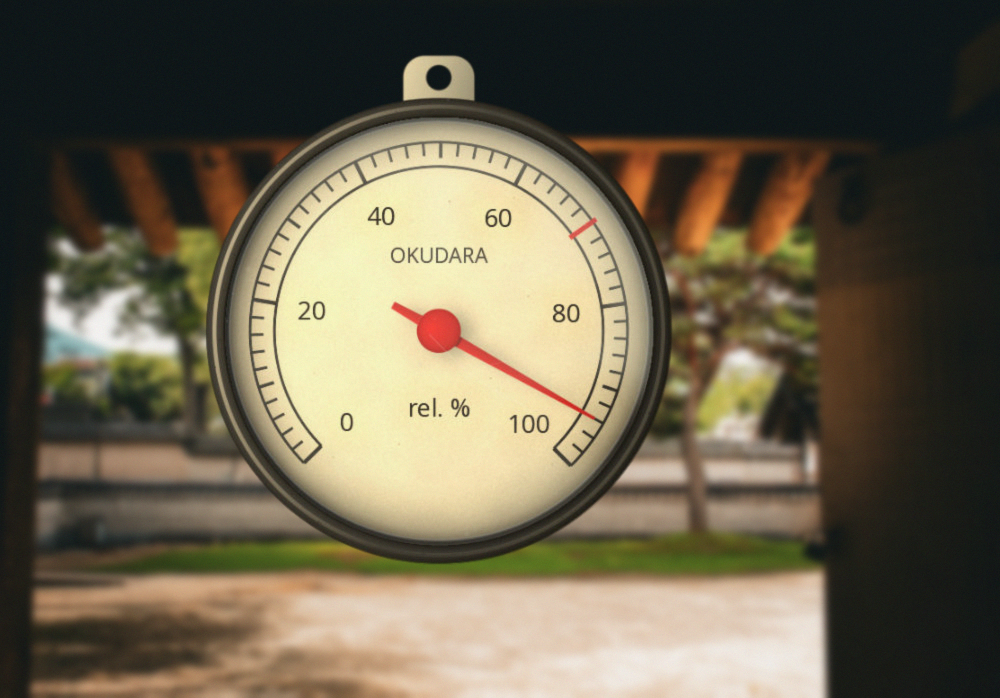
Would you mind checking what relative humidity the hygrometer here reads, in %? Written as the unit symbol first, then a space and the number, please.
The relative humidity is % 94
